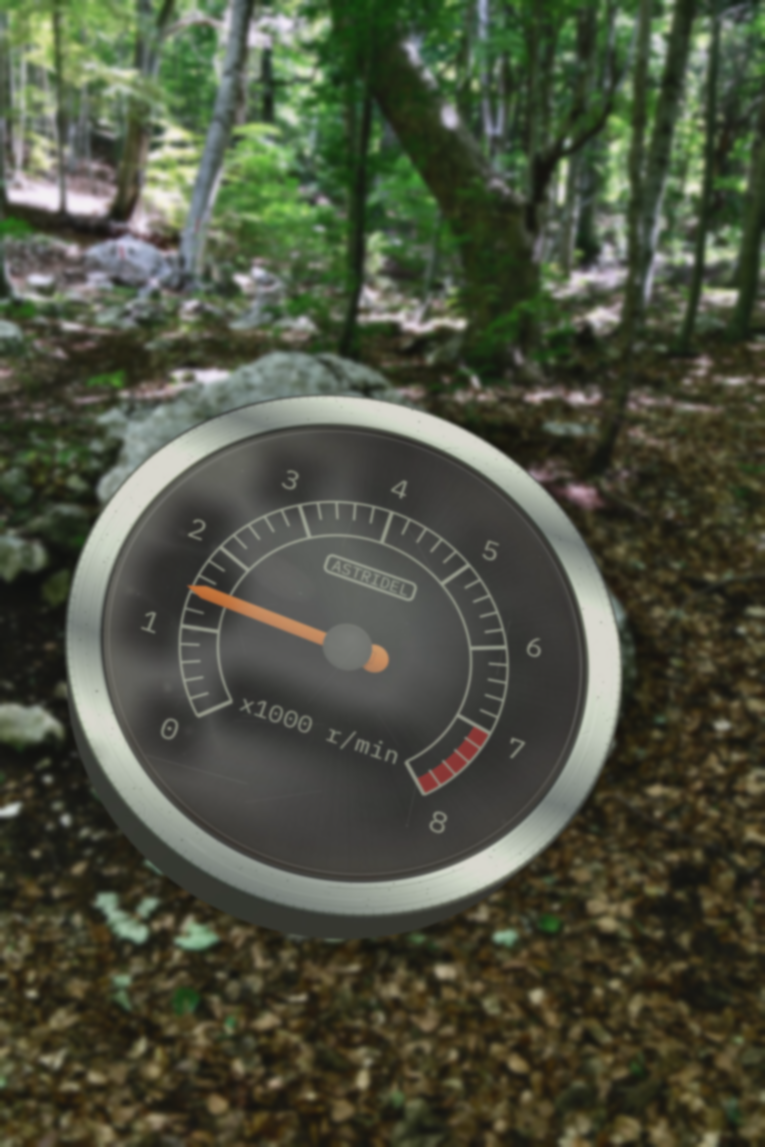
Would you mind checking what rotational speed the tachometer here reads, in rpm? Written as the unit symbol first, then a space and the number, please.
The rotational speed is rpm 1400
